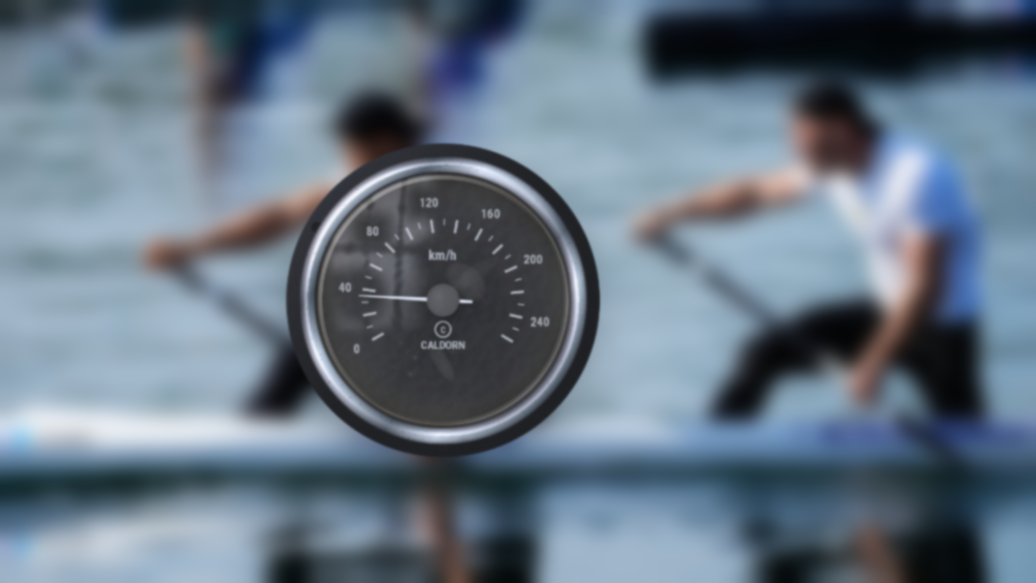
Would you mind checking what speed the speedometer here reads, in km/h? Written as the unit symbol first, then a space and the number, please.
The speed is km/h 35
